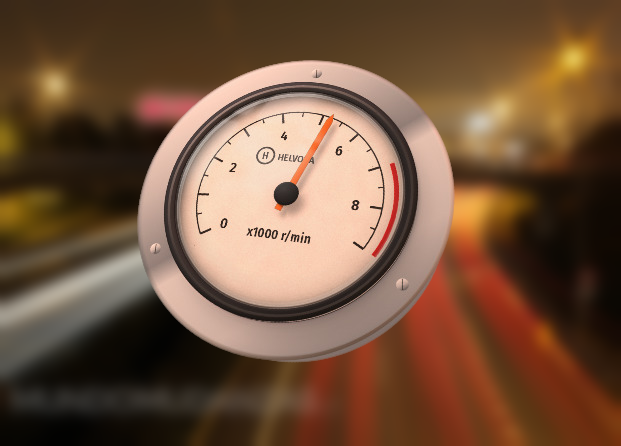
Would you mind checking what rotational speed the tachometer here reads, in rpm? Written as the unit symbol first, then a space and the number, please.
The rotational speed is rpm 5250
